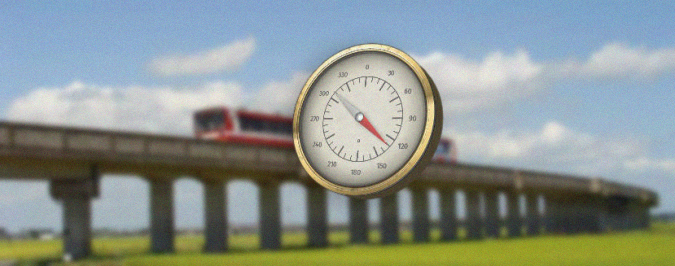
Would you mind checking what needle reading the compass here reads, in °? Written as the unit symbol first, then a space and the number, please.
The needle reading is ° 130
